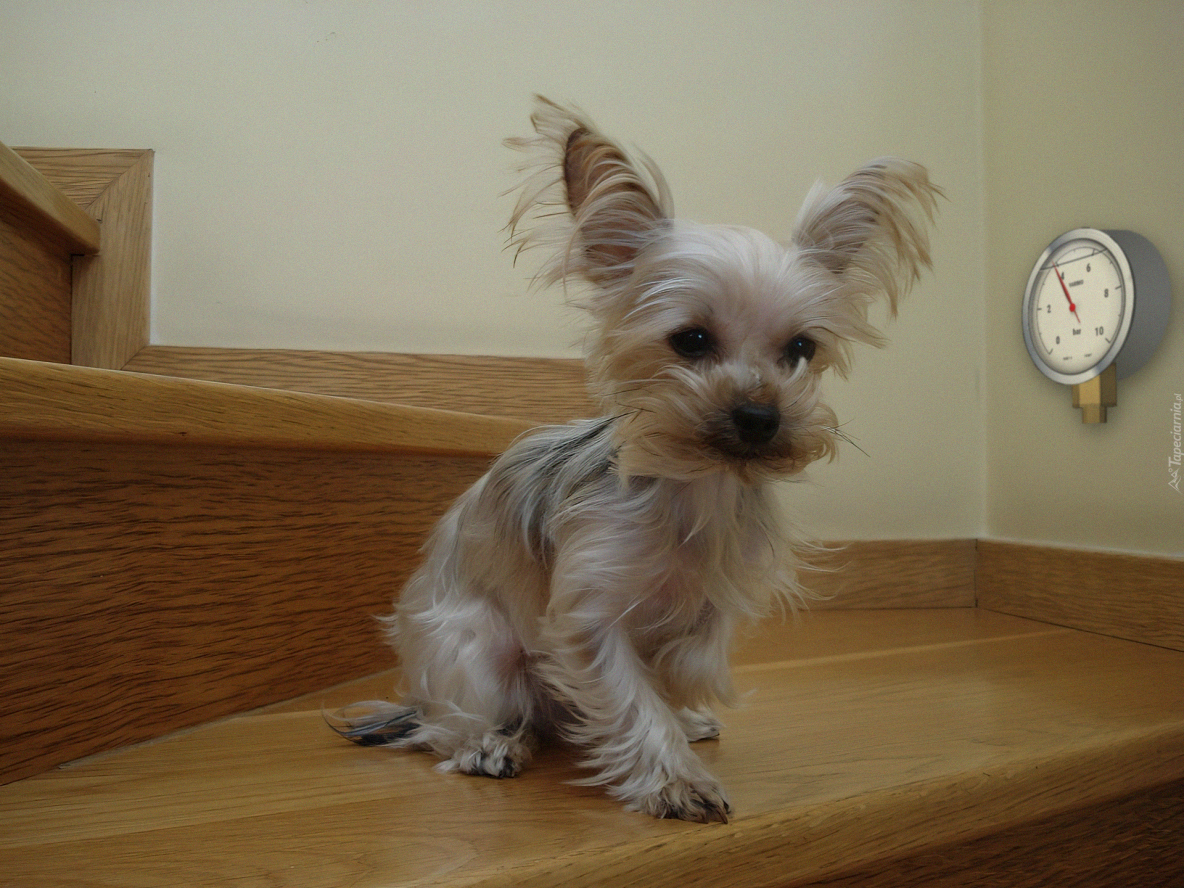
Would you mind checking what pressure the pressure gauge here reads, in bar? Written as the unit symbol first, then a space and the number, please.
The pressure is bar 4
